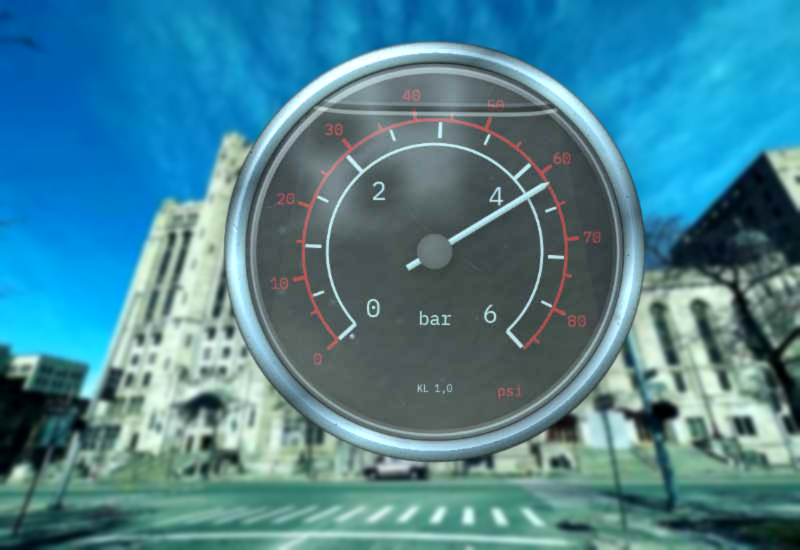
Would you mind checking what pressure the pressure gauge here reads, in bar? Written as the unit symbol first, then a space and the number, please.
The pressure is bar 4.25
